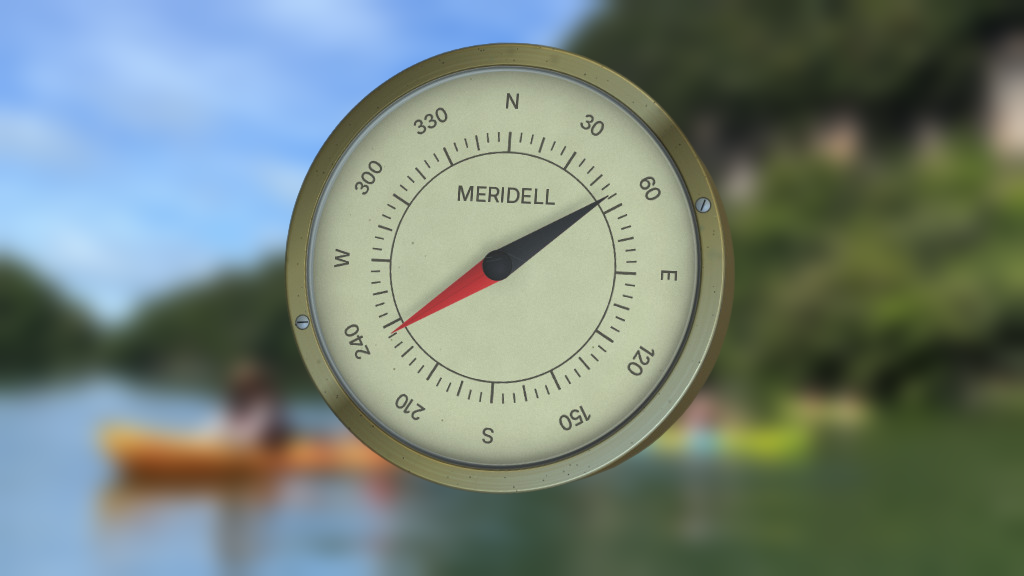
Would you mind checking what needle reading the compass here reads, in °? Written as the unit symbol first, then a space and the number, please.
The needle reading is ° 235
